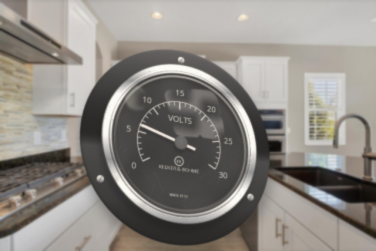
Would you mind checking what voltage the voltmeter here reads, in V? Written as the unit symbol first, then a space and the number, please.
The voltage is V 6
